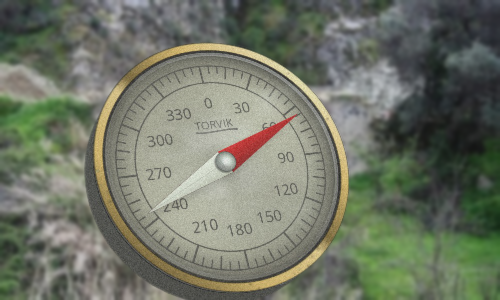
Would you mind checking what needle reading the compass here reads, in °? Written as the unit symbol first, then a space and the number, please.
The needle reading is ° 65
